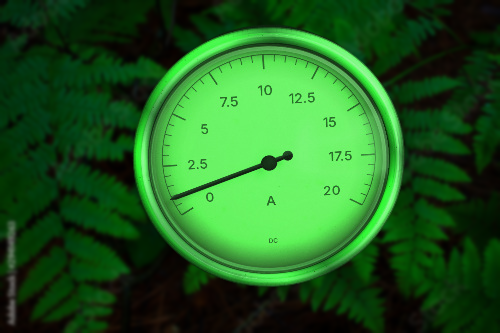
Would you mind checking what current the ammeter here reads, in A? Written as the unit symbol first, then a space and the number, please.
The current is A 1
